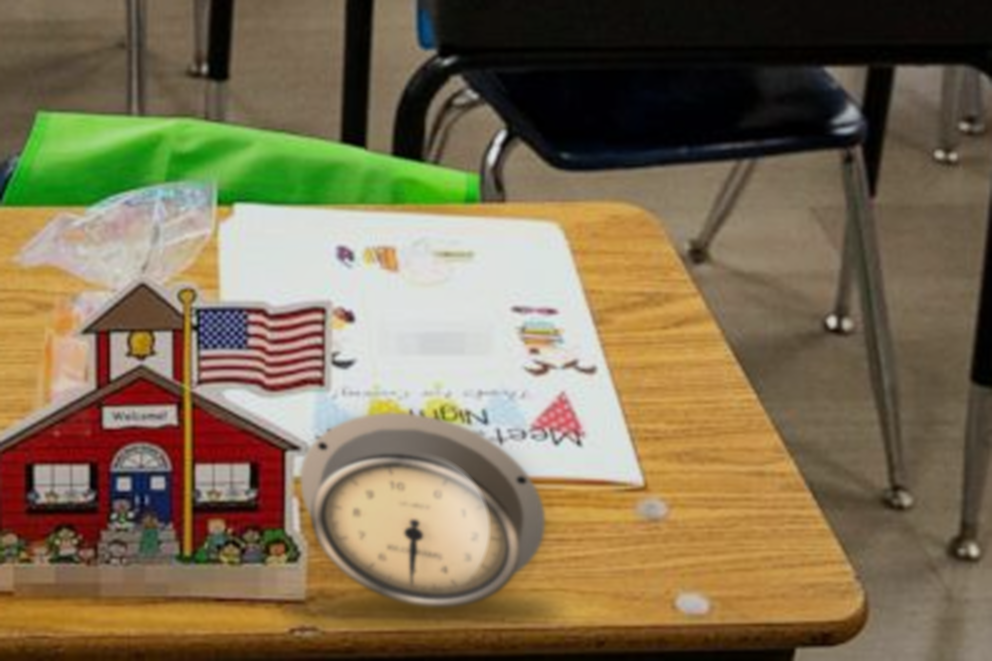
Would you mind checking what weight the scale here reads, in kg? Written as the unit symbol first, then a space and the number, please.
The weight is kg 5
